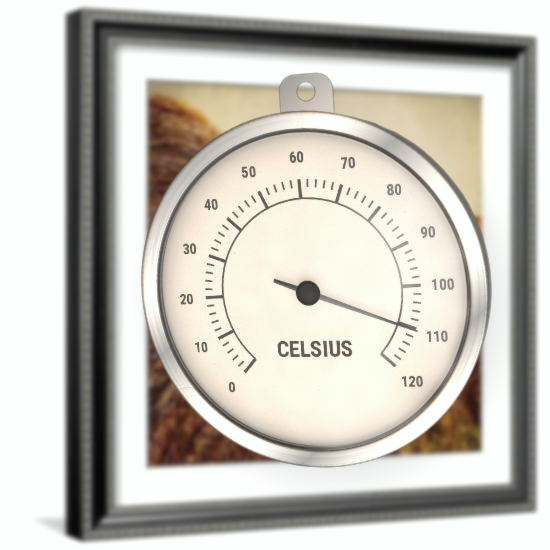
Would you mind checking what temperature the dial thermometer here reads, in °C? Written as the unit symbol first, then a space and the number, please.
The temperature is °C 110
